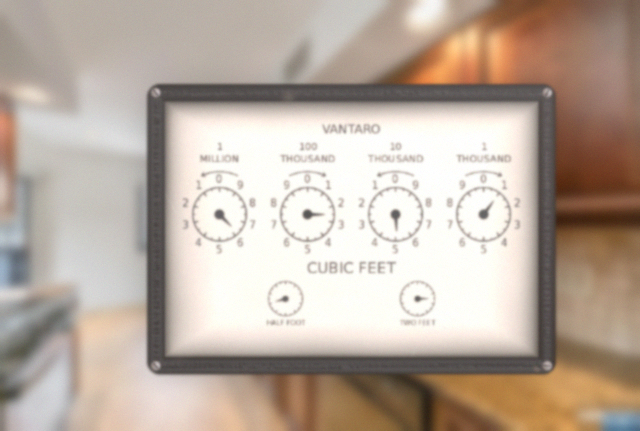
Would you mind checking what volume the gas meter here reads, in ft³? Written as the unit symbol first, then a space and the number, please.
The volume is ft³ 625100
